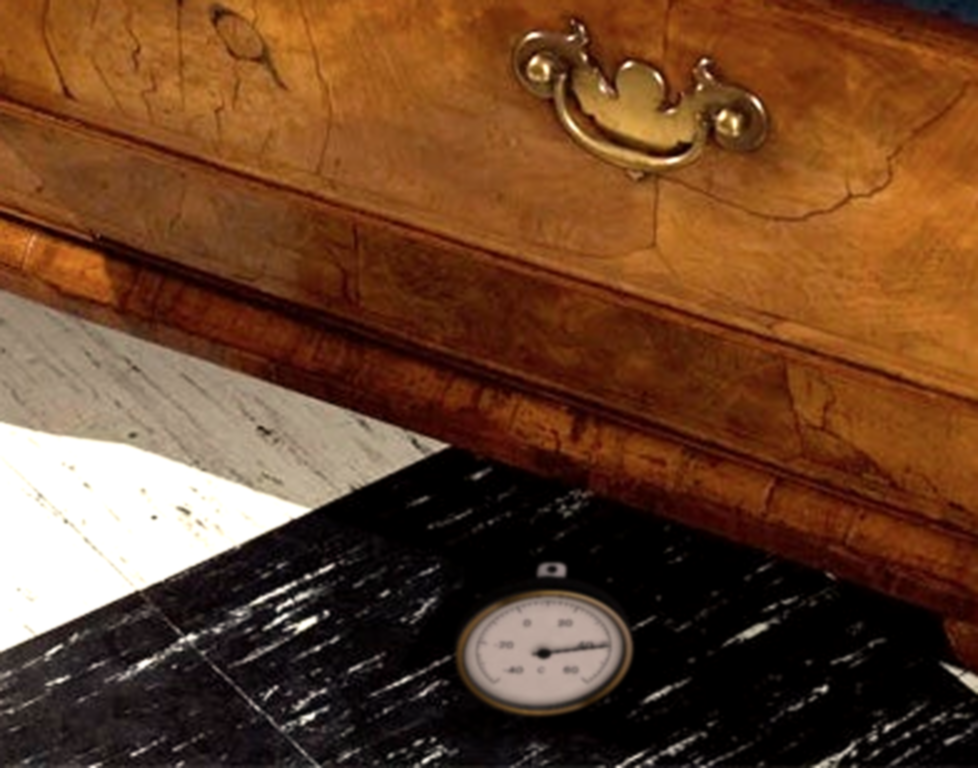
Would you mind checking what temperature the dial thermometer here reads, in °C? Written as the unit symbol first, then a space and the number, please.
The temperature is °C 40
